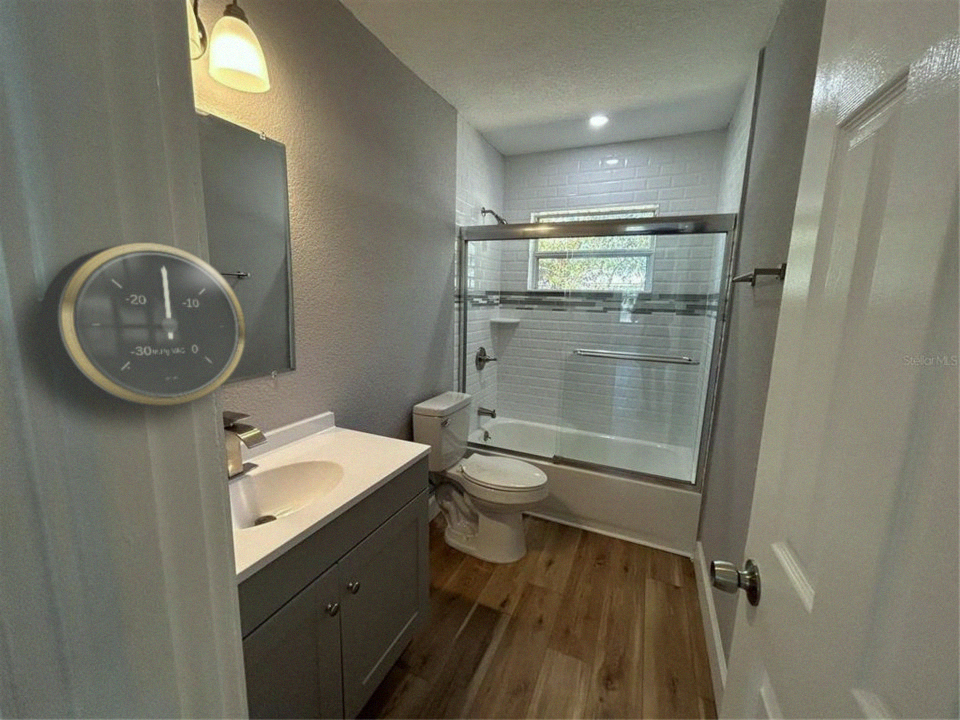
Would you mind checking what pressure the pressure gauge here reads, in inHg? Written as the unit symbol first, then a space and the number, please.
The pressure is inHg -15
